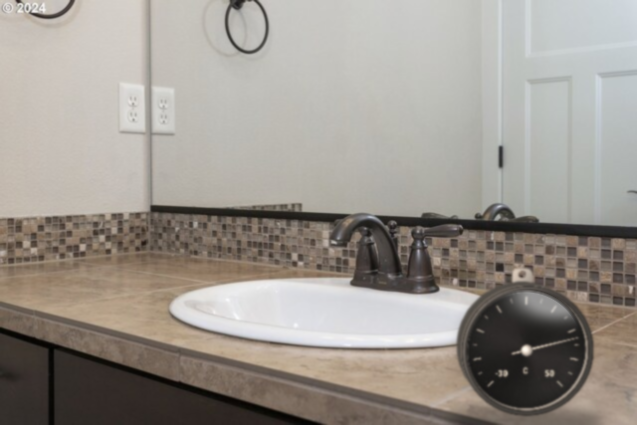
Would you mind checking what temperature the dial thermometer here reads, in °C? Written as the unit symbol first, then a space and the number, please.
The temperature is °C 32.5
